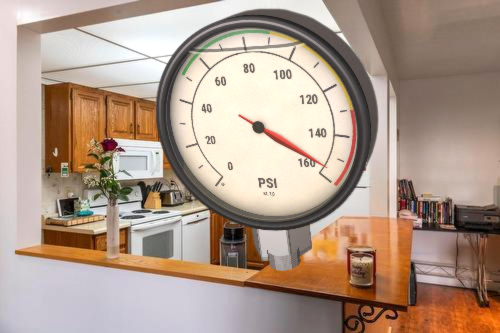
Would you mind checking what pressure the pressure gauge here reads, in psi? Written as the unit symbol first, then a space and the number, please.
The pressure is psi 155
